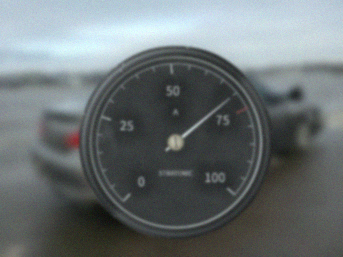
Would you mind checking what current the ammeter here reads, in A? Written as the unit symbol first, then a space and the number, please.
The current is A 70
